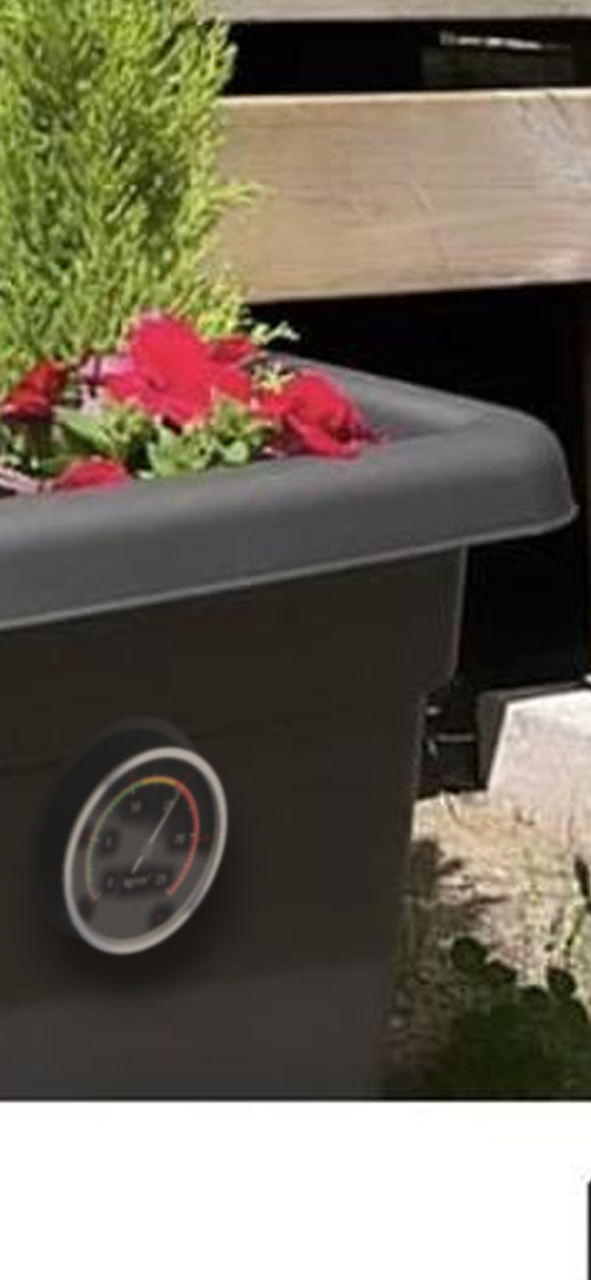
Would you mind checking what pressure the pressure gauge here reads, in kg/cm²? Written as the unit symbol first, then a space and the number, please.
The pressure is kg/cm² 15
